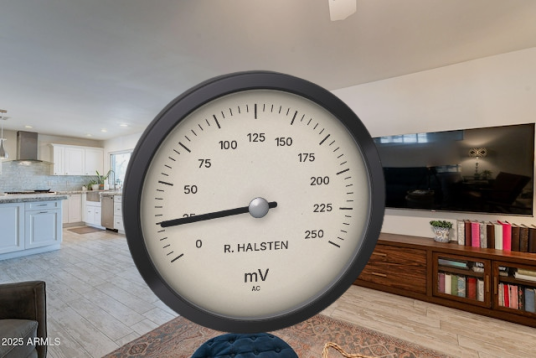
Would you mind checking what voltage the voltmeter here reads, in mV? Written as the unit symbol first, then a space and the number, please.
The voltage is mV 25
